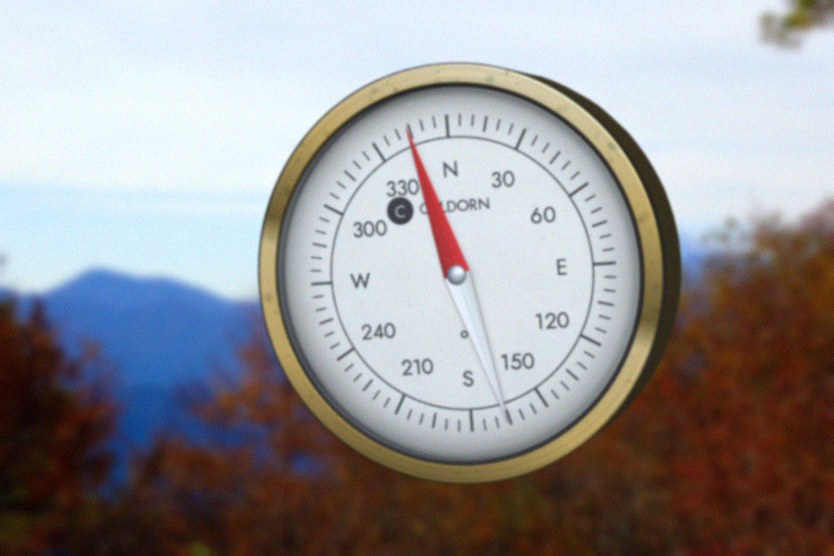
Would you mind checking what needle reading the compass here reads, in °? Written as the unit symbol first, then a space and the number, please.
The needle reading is ° 345
